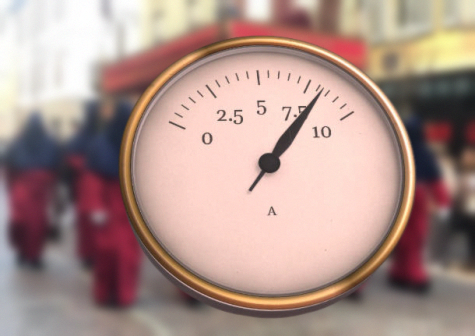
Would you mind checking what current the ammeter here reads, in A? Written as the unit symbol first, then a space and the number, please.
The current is A 8.25
